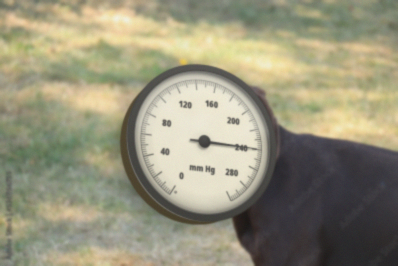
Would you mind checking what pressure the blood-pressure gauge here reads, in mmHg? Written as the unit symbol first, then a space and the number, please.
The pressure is mmHg 240
